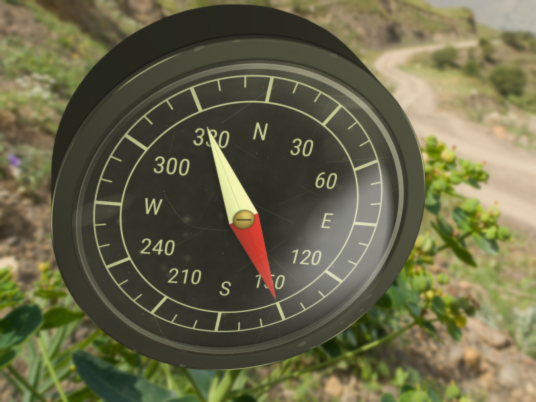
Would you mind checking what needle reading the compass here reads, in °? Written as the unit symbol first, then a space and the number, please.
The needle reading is ° 150
